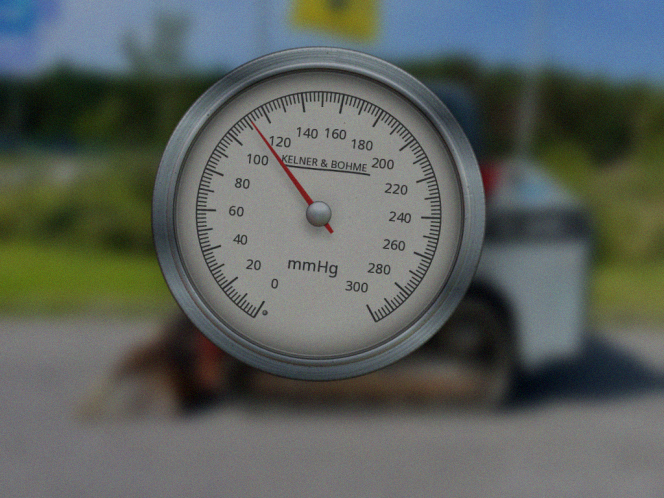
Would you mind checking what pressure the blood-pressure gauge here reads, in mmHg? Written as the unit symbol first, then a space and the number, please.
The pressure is mmHg 112
